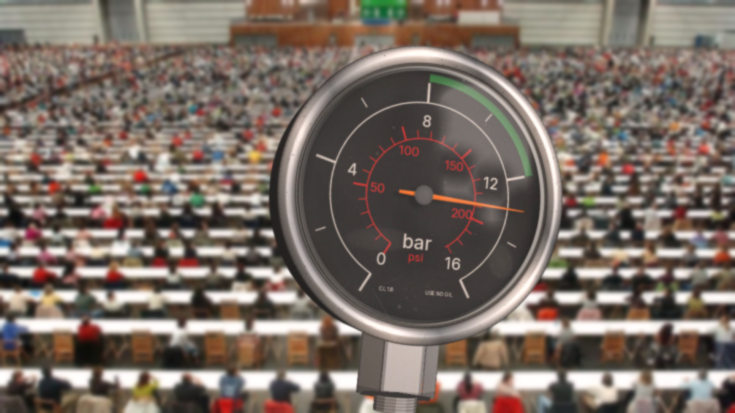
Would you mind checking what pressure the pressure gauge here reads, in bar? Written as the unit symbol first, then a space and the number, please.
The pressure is bar 13
